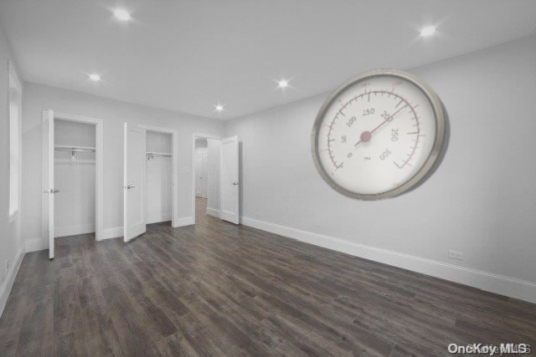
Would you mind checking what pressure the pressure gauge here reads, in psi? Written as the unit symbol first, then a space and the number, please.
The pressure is psi 210
